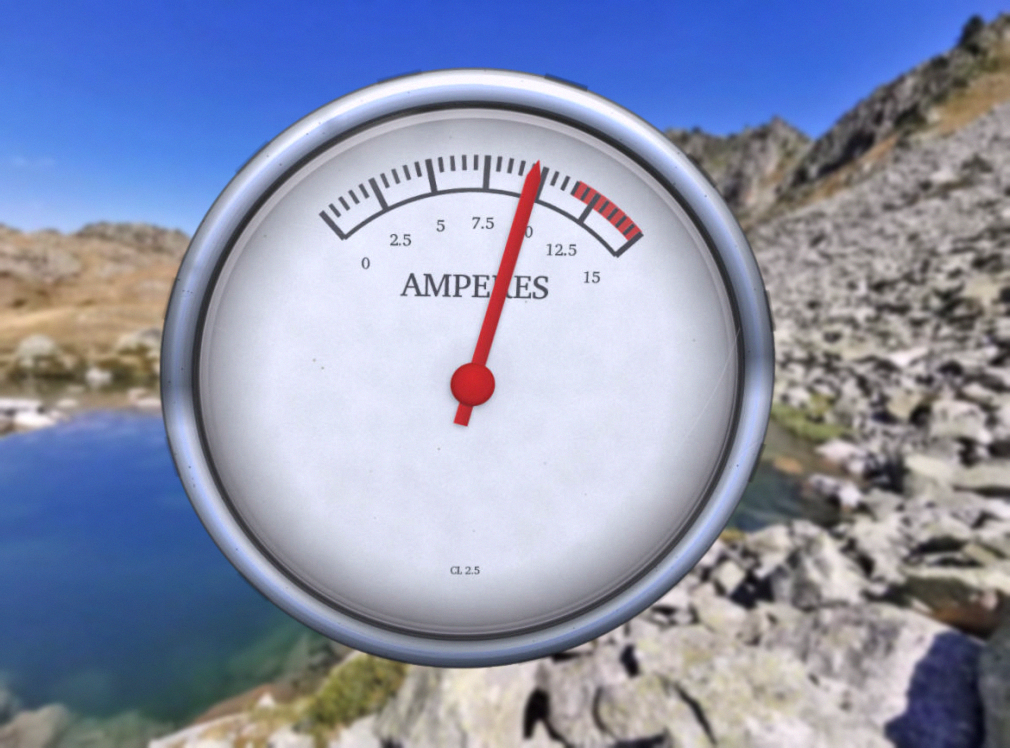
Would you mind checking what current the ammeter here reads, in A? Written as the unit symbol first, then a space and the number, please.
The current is A 9.5
